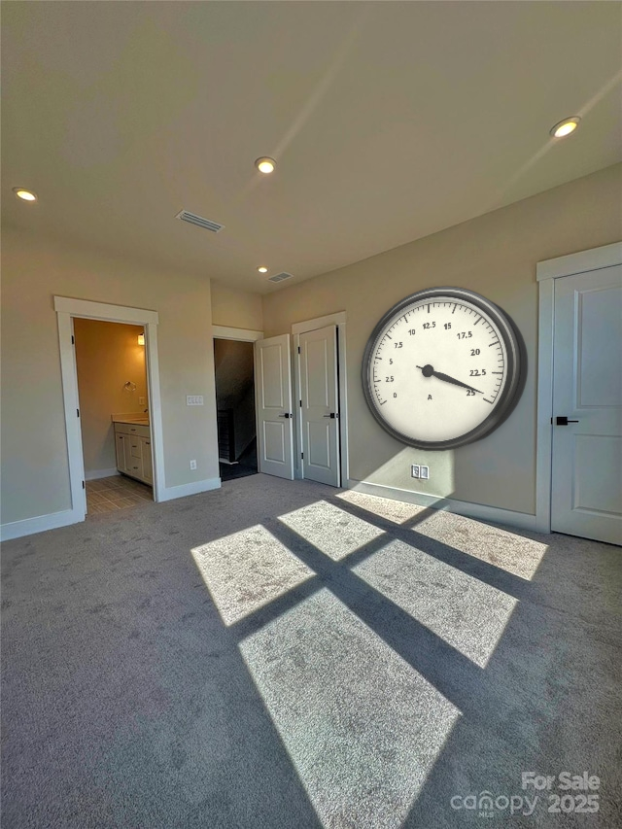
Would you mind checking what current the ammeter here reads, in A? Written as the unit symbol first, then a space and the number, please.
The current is A 24.5
